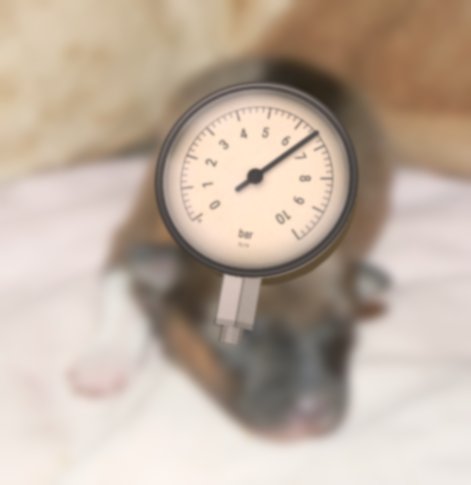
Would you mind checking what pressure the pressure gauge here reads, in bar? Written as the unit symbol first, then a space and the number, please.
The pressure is bar 6.6
